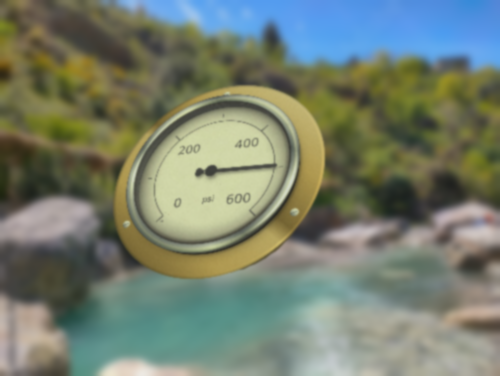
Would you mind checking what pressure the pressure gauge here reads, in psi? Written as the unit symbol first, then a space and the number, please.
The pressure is psi 500
